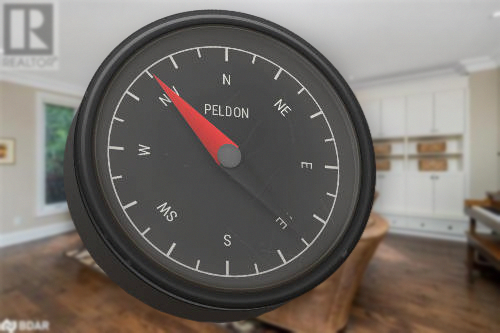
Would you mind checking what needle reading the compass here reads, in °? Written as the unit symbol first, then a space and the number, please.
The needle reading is ° 315
